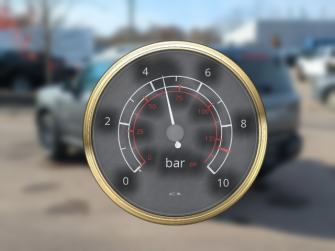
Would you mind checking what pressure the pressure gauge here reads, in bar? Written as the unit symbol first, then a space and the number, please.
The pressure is bar 4.5
